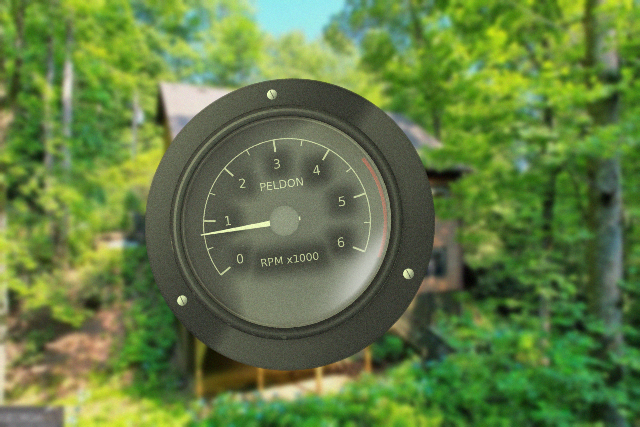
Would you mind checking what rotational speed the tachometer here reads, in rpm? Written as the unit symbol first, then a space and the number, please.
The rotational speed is rpm 750
